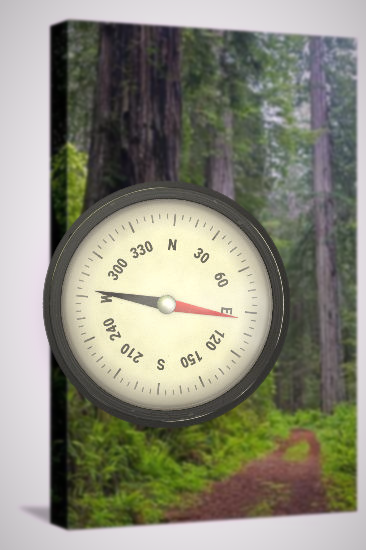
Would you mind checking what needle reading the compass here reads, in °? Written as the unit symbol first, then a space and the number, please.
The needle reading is ° 95
